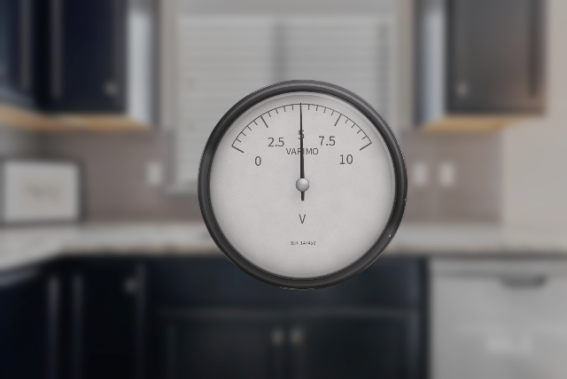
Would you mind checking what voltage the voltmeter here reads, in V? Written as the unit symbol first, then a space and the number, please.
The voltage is V 5
